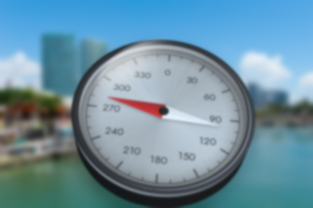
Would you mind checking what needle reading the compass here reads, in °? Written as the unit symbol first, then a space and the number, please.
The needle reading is ° 280
